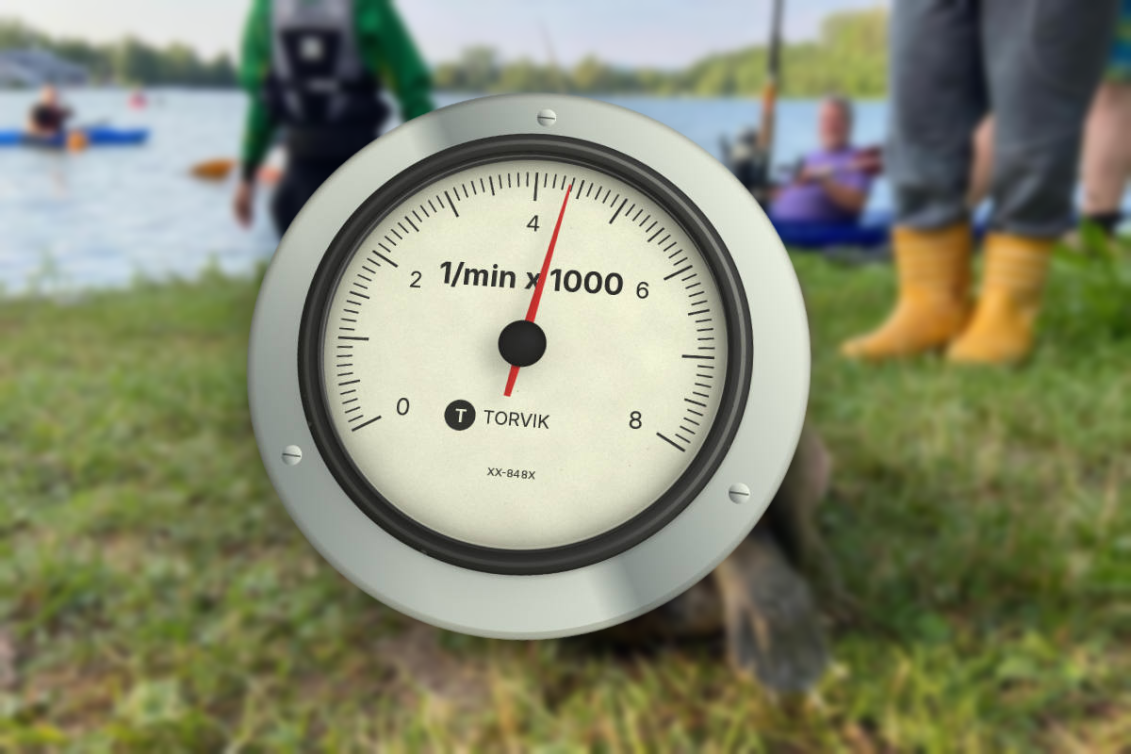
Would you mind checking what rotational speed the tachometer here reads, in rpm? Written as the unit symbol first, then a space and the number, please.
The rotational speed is rpm 4400
